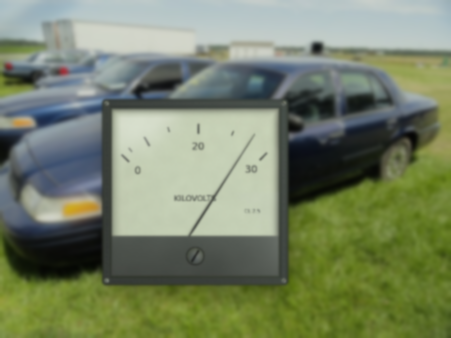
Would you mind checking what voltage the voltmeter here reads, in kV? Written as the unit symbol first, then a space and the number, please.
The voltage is kV 27.5
